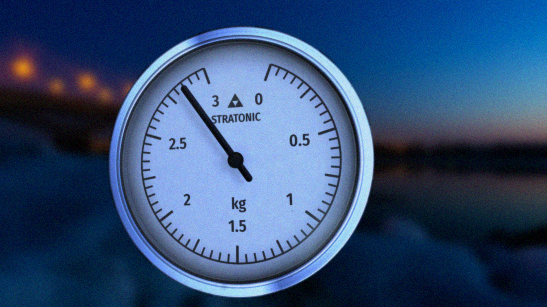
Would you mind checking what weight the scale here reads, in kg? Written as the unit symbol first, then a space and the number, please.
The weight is kg 2.85
